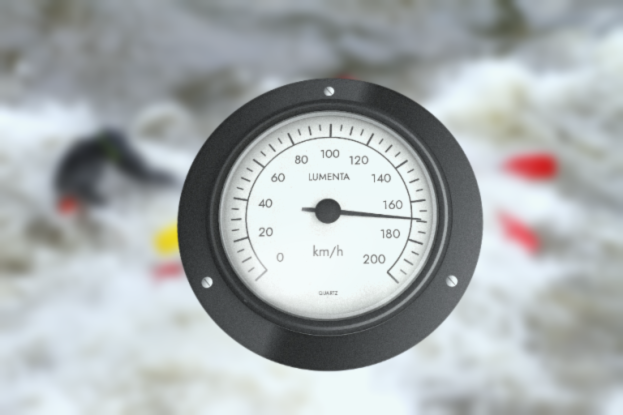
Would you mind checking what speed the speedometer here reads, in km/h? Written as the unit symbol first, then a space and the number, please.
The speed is km/h 170
